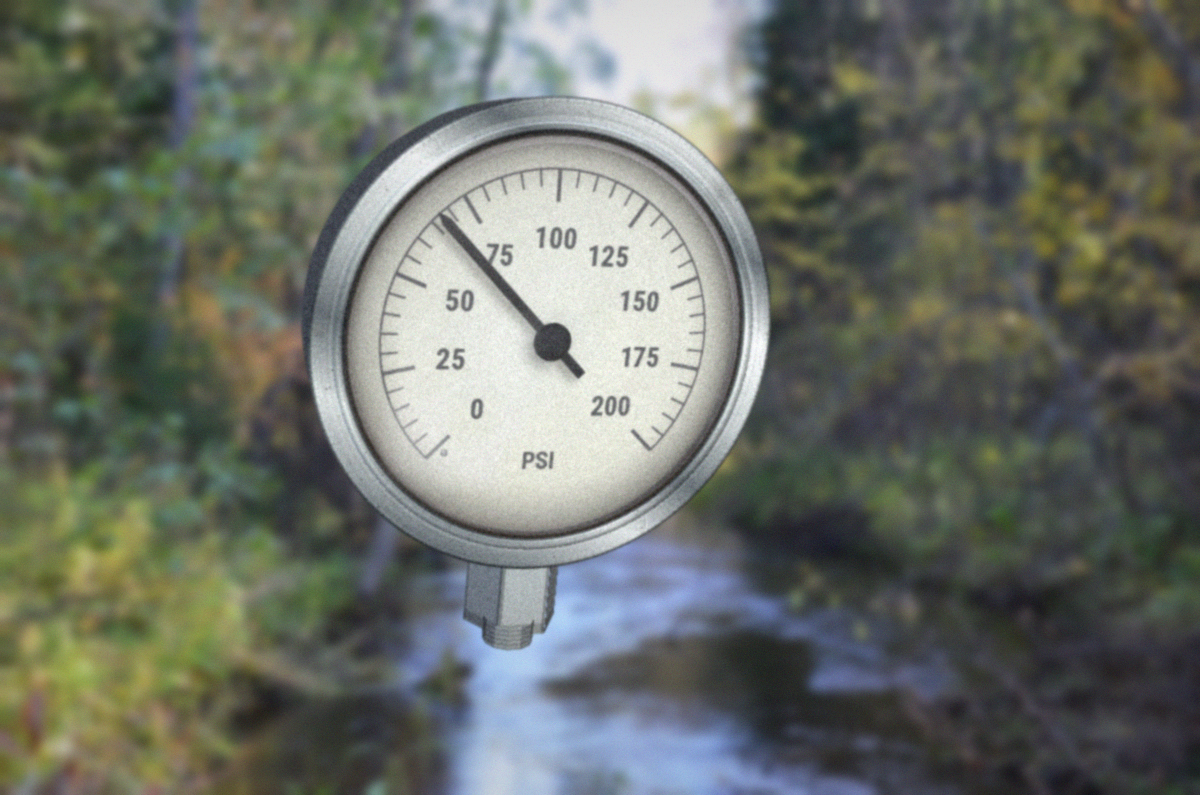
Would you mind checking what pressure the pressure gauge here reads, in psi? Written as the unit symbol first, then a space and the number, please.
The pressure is psi 67.5
